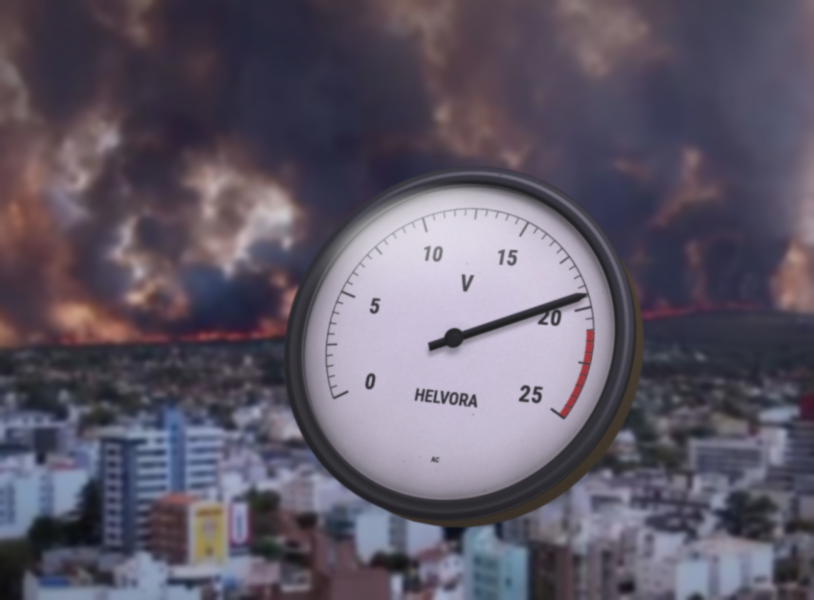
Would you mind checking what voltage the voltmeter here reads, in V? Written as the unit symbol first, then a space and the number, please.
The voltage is V 19.5
